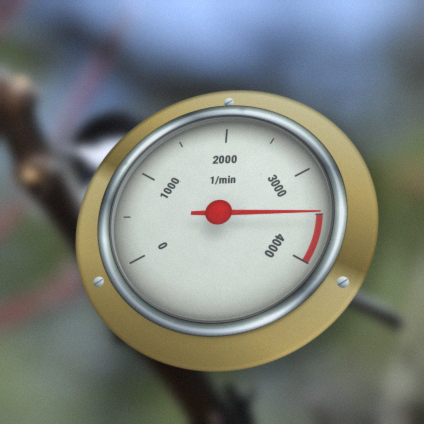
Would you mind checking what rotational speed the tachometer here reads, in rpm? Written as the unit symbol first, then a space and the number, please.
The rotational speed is rpm 3500
